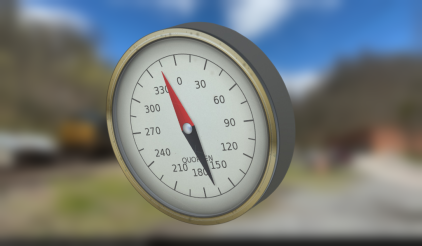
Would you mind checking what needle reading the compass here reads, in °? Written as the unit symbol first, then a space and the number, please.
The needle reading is ° 345
